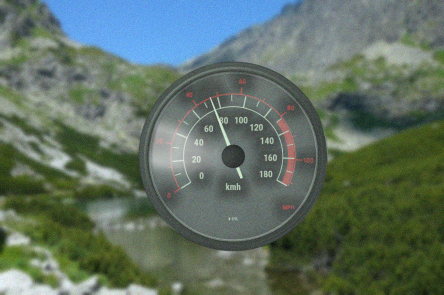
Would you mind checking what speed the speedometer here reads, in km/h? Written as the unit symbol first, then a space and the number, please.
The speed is km/h 75
